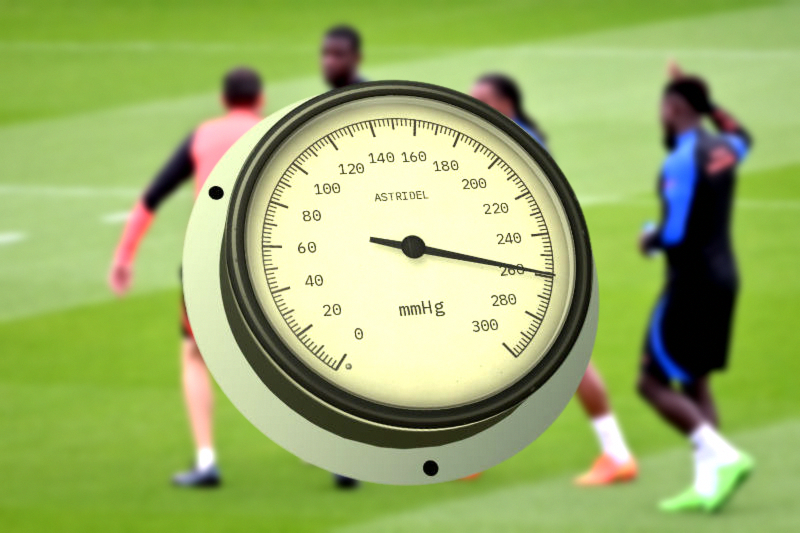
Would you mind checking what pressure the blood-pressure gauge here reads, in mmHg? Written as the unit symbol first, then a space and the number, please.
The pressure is mmHg 260
